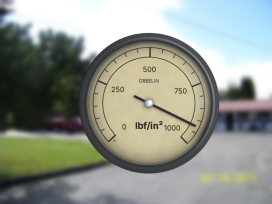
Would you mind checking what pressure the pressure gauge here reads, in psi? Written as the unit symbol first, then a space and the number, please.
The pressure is psi 925
